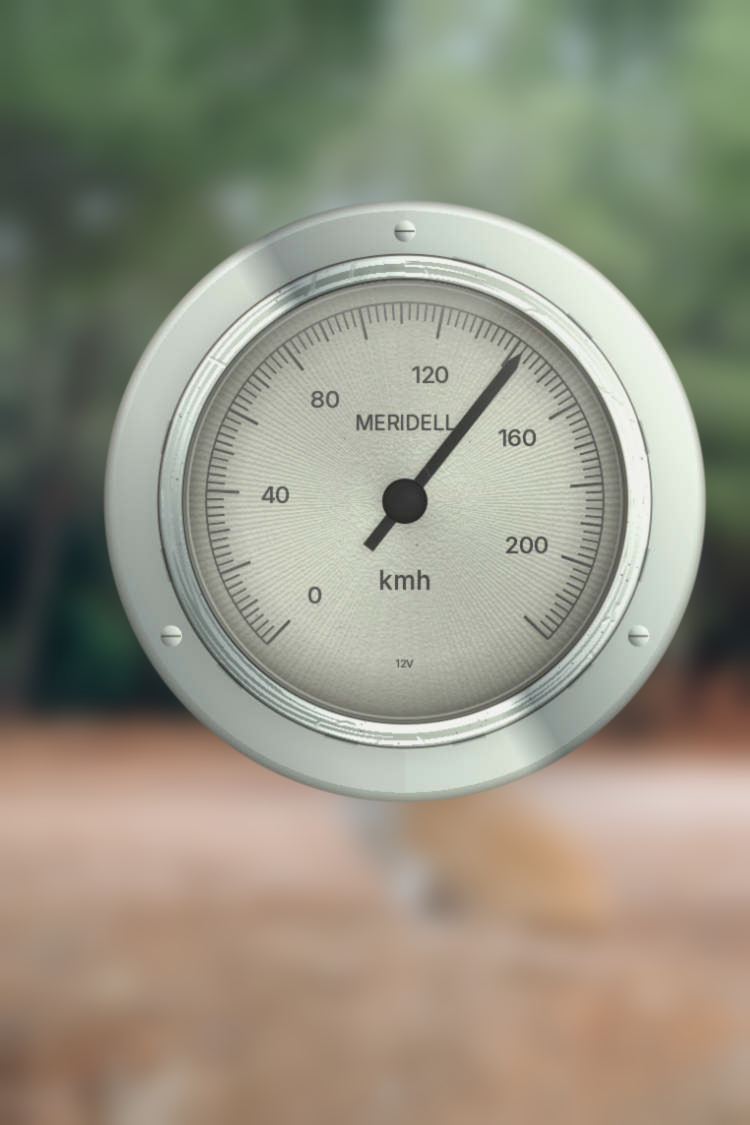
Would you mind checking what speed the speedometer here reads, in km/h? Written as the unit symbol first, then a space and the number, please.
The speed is km/h 142
